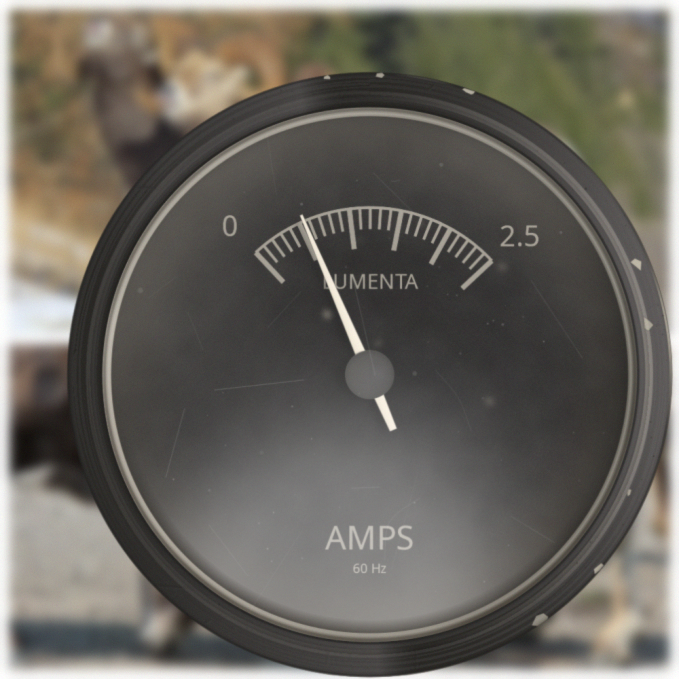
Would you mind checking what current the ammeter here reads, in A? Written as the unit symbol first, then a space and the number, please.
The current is A 0.55
